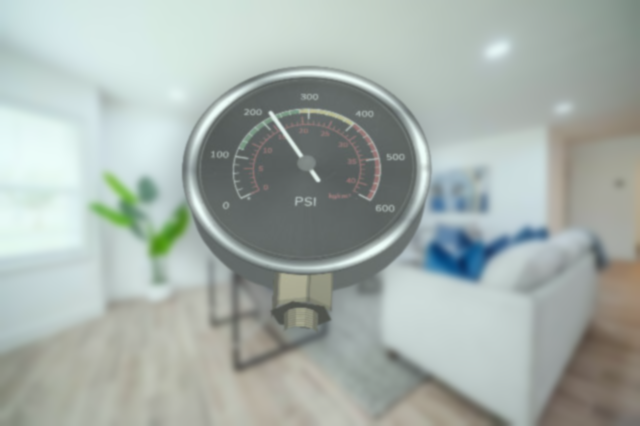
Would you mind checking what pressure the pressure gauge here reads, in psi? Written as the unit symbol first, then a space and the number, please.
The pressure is psi 220
